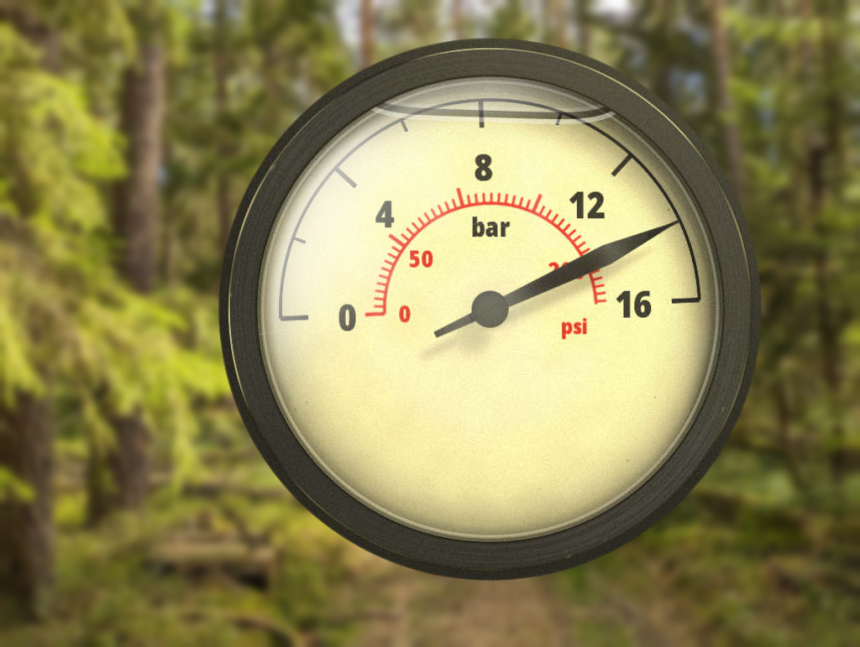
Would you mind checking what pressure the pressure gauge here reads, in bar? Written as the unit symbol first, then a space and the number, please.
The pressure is bar 14
